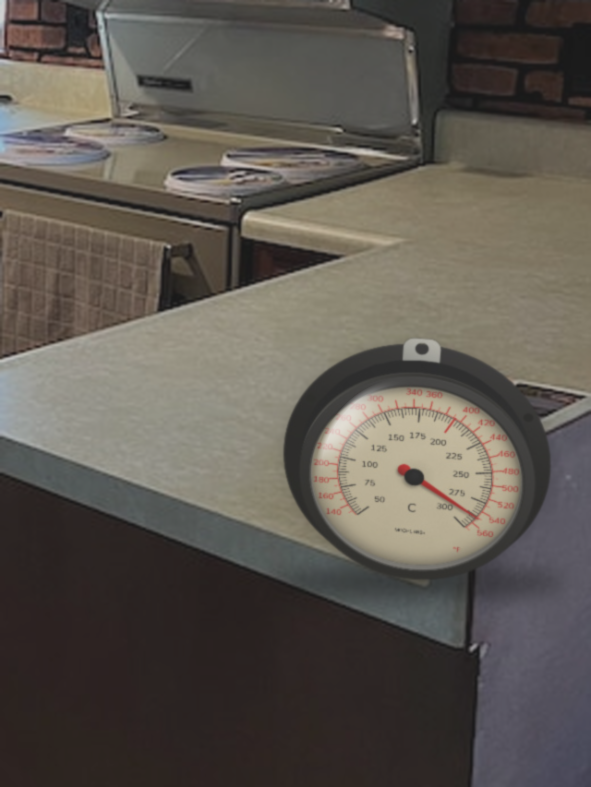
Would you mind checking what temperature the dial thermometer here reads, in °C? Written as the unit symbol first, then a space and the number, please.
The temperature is °C 287.5
